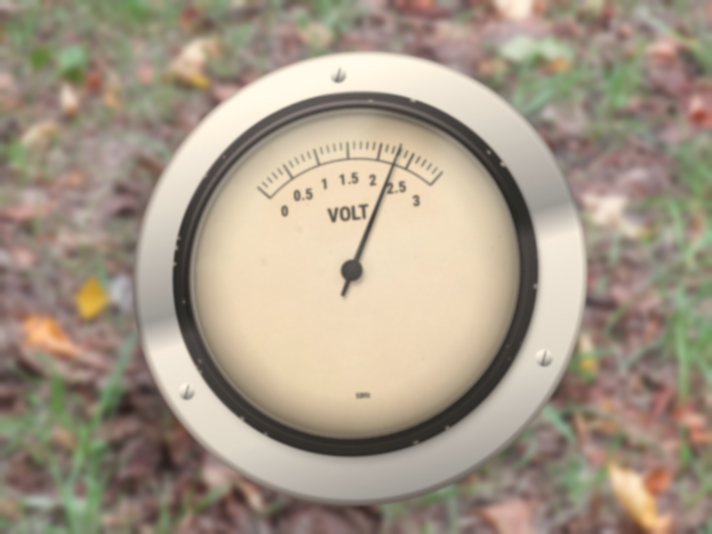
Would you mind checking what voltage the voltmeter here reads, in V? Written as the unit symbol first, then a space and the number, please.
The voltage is V 2.3
